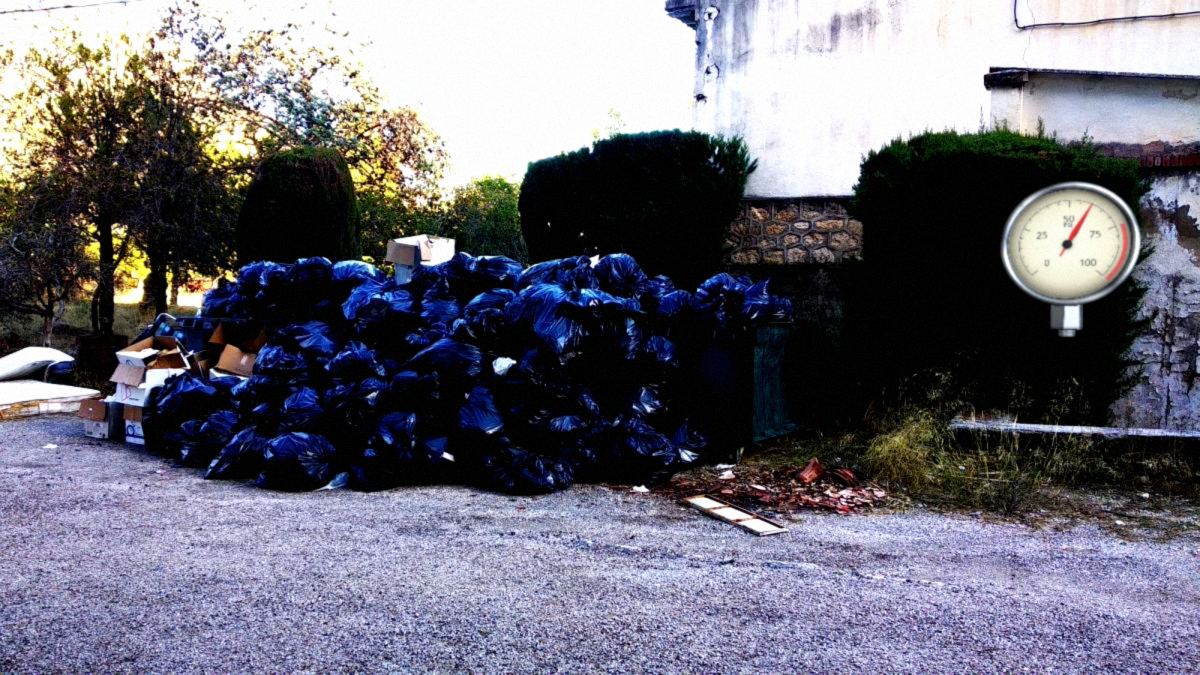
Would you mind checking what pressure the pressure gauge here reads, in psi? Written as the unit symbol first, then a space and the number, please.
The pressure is psi 60
